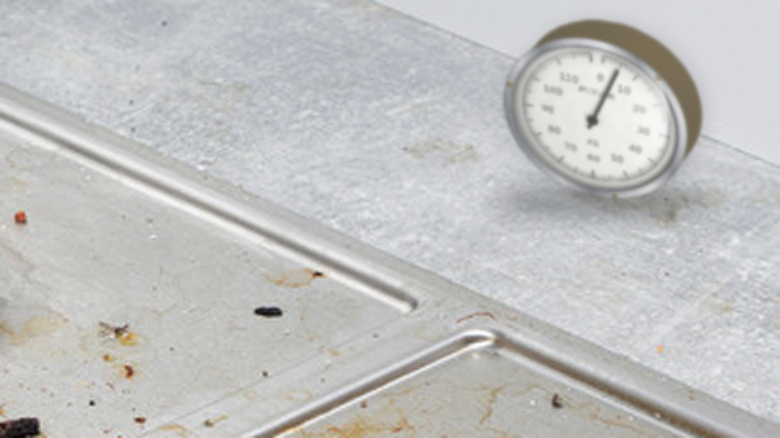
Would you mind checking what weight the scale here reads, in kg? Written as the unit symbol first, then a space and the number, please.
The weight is kg 5
